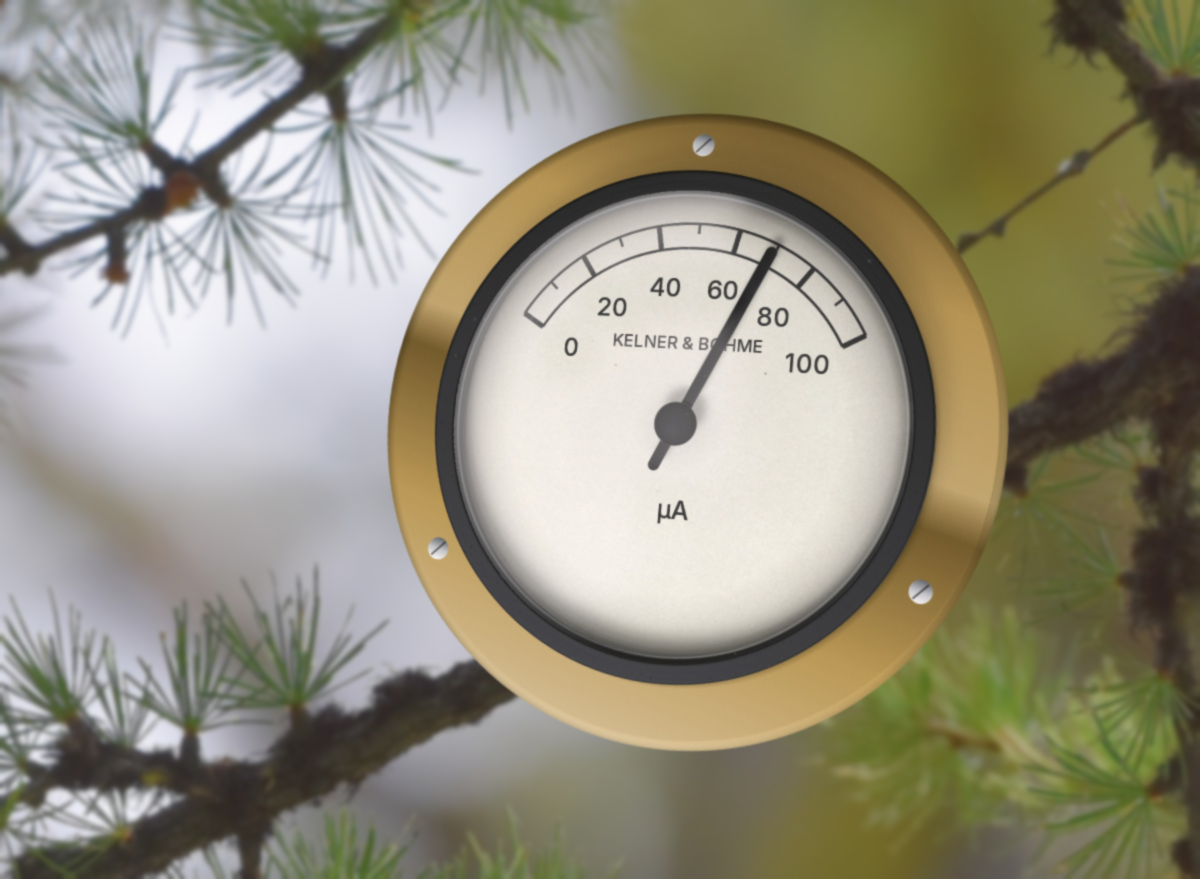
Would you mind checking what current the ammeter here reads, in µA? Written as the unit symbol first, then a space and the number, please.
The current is µA 70
